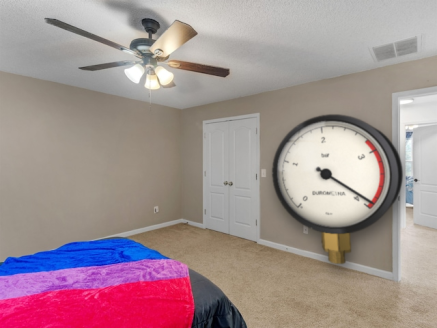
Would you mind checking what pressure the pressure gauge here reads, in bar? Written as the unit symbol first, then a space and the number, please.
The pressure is bar 3.9
